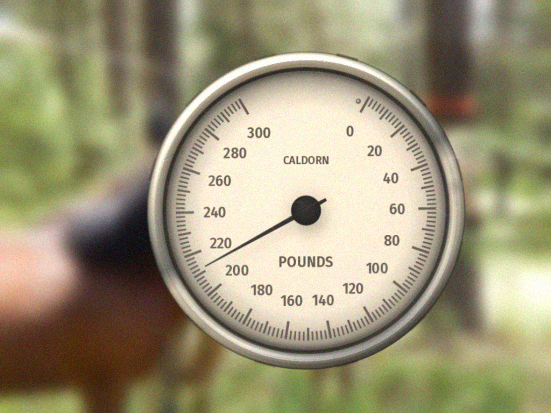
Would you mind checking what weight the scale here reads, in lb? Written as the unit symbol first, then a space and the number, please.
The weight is lb 212
